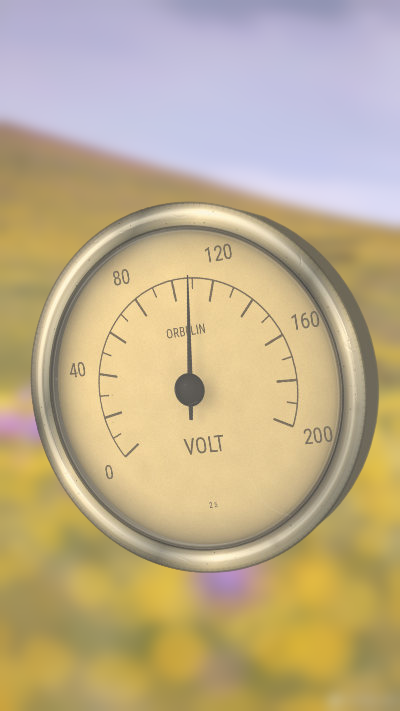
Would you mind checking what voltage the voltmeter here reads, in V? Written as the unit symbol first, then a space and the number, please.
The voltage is V 110
